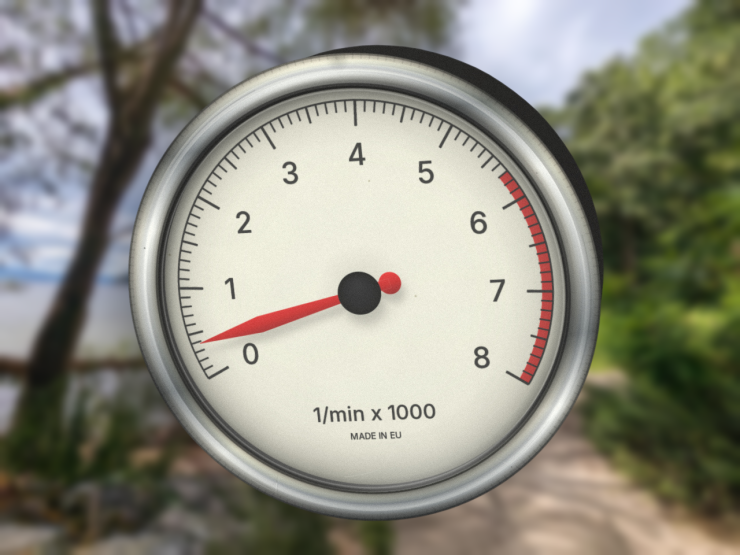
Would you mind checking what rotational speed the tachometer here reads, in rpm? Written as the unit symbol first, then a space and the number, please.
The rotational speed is rpm 400
